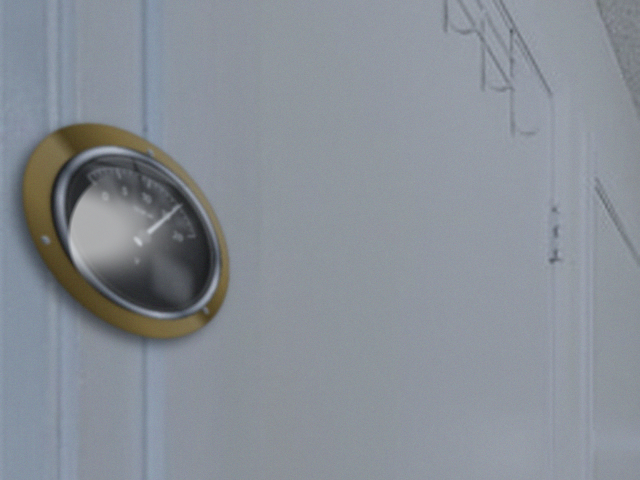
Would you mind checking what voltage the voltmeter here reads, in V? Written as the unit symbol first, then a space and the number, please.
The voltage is V 15
